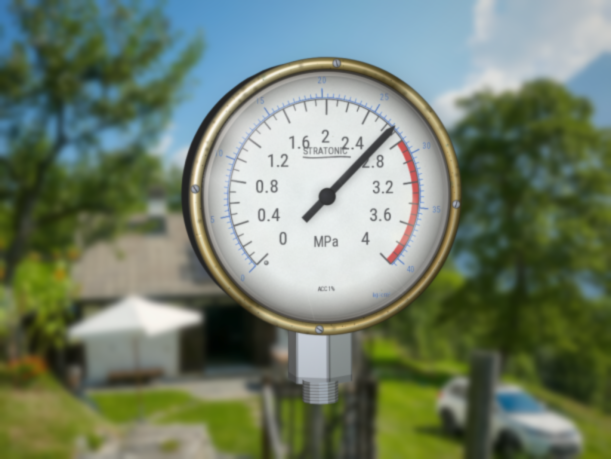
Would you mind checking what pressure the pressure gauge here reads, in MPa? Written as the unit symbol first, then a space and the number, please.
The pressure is MPa 2.65
